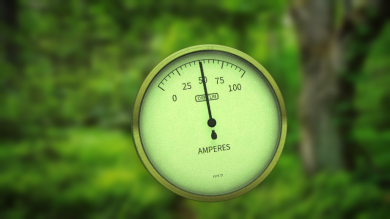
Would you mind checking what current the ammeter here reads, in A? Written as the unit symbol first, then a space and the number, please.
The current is A 50
